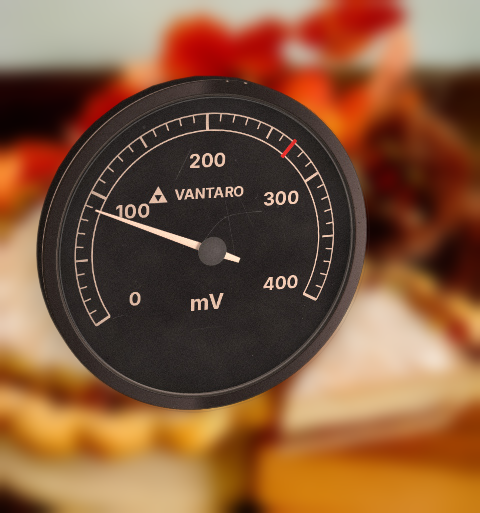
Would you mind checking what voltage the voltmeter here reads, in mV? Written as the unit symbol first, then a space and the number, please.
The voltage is mV 90
